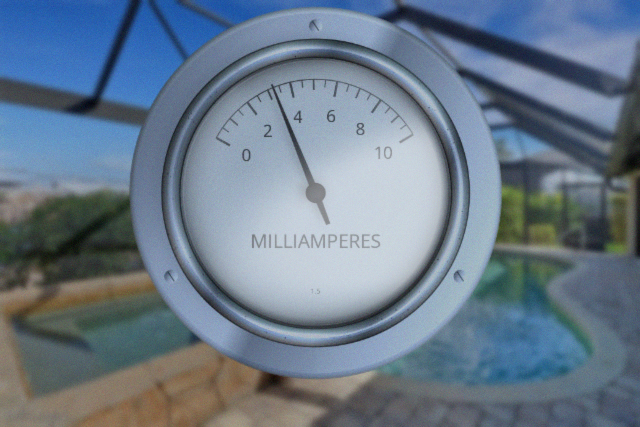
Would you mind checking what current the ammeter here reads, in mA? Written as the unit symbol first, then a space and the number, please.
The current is mA 3.25
